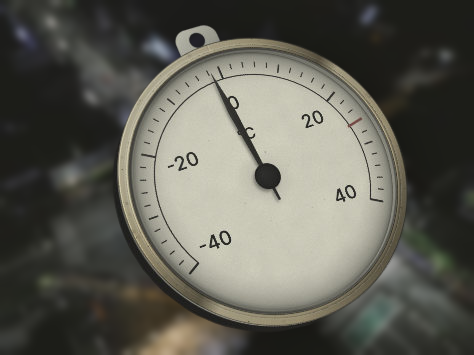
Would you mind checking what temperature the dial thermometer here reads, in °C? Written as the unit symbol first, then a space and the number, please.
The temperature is °C -2
